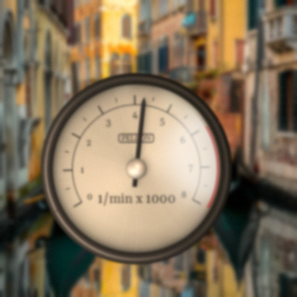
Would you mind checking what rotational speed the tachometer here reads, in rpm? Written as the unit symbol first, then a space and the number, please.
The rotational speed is rpm 4250
